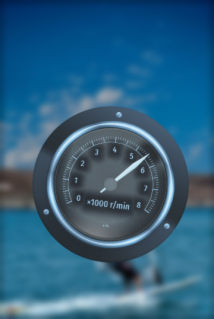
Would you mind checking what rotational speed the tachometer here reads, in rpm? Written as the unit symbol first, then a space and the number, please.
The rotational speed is rpm 5500
